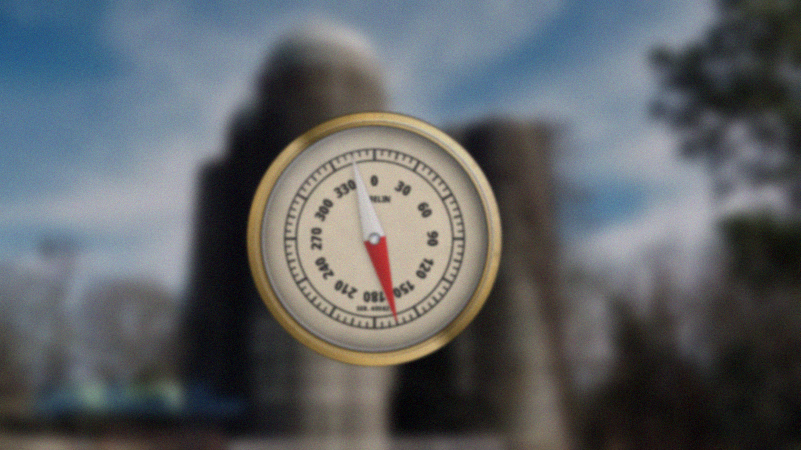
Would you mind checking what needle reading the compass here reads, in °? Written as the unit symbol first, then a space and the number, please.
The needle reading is ° 165
